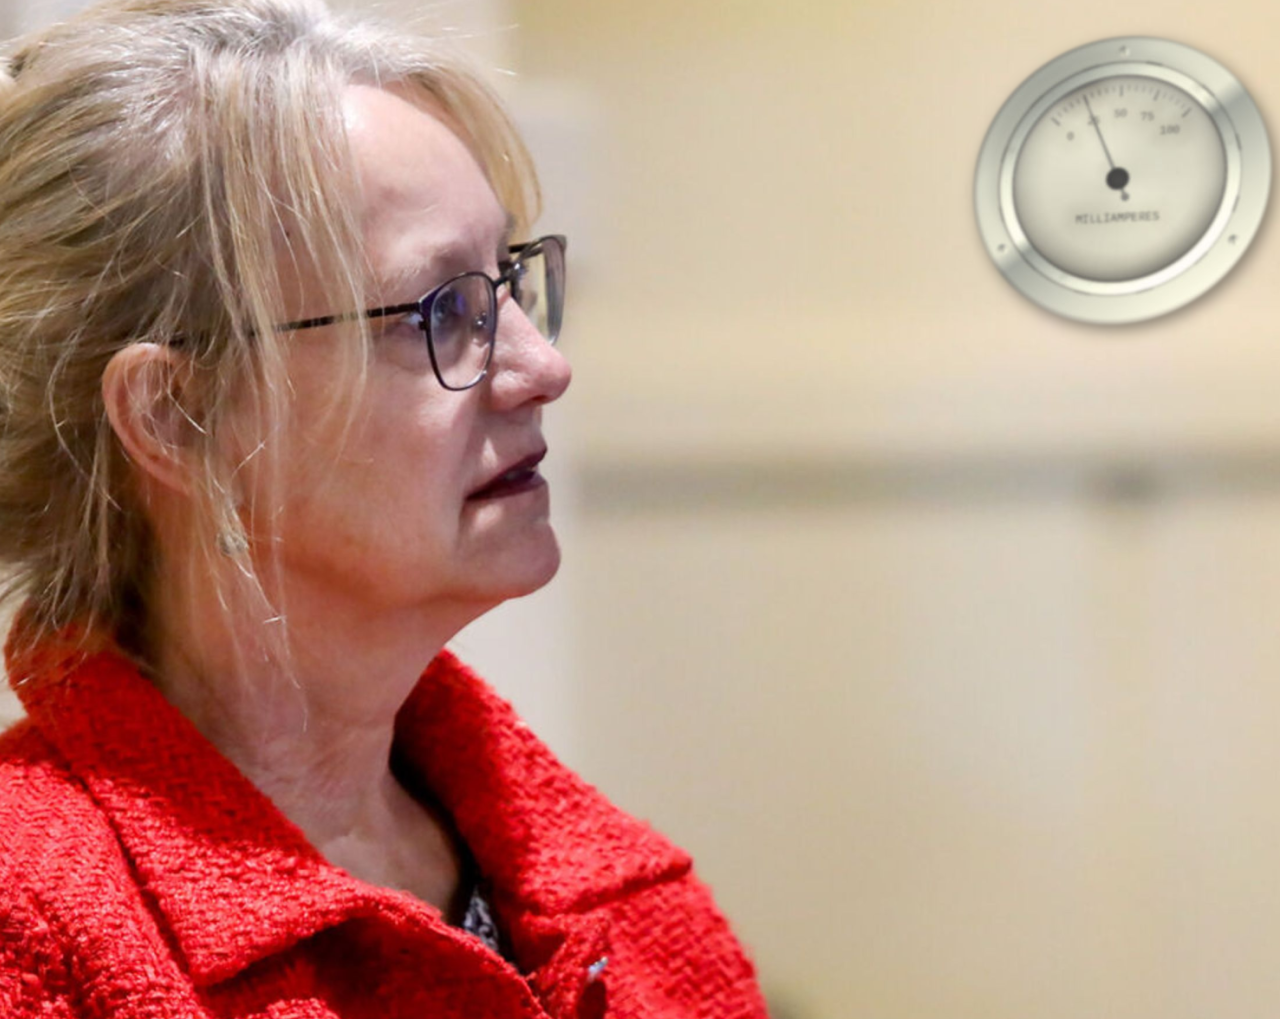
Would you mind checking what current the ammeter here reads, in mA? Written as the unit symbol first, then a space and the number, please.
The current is mA 25
